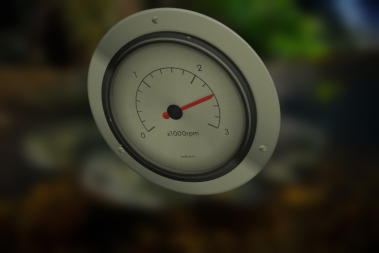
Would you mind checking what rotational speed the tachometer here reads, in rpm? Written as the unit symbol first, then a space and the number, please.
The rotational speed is rpm 2400
